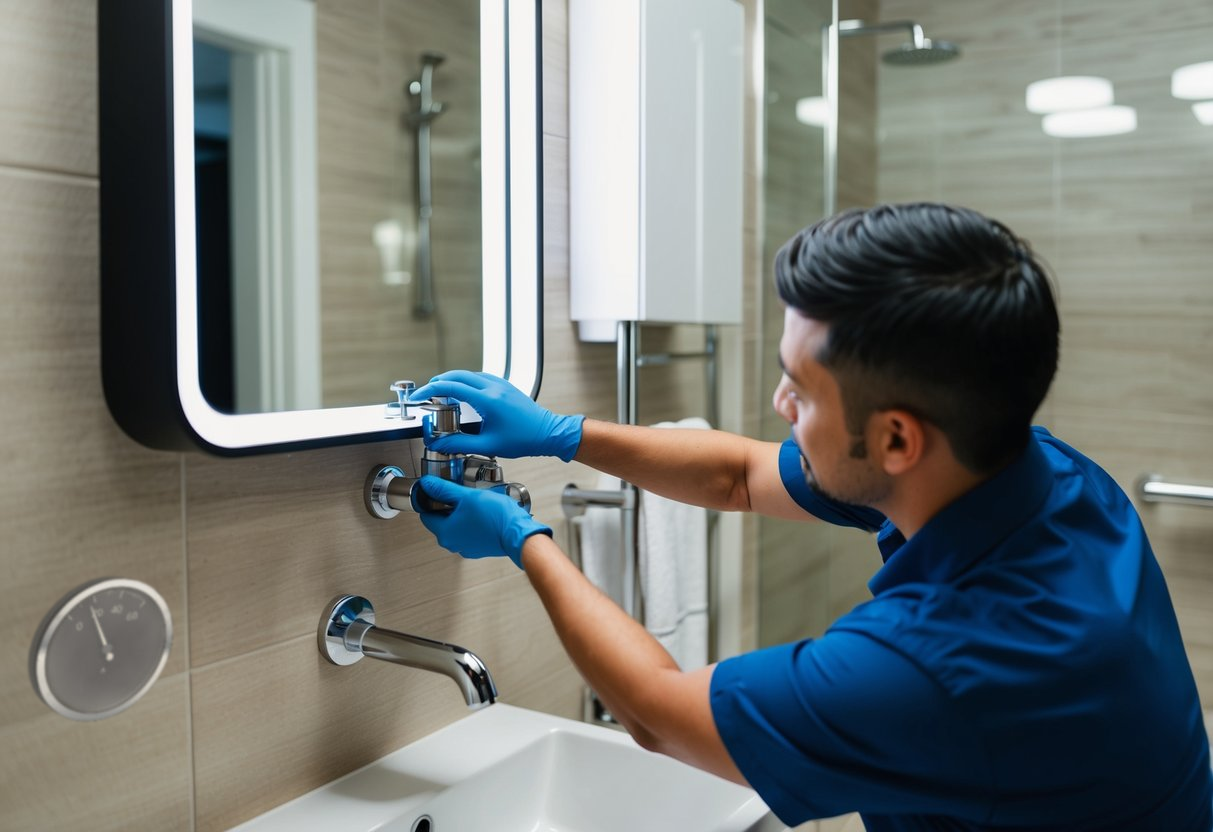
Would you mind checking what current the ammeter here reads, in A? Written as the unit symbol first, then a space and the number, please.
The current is A 15
